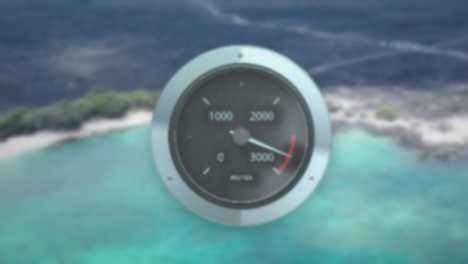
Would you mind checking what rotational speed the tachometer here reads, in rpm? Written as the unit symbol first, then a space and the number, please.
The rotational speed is rpm 2750
